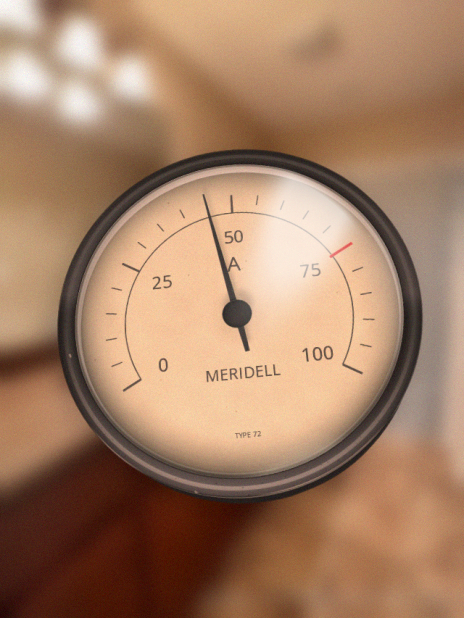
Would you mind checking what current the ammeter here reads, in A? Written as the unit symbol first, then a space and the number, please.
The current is A 45
